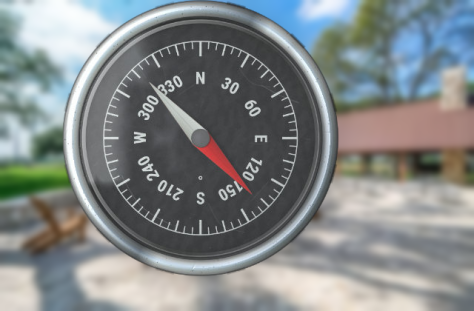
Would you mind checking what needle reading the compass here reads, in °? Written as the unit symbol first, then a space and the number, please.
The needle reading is ° 137.5
